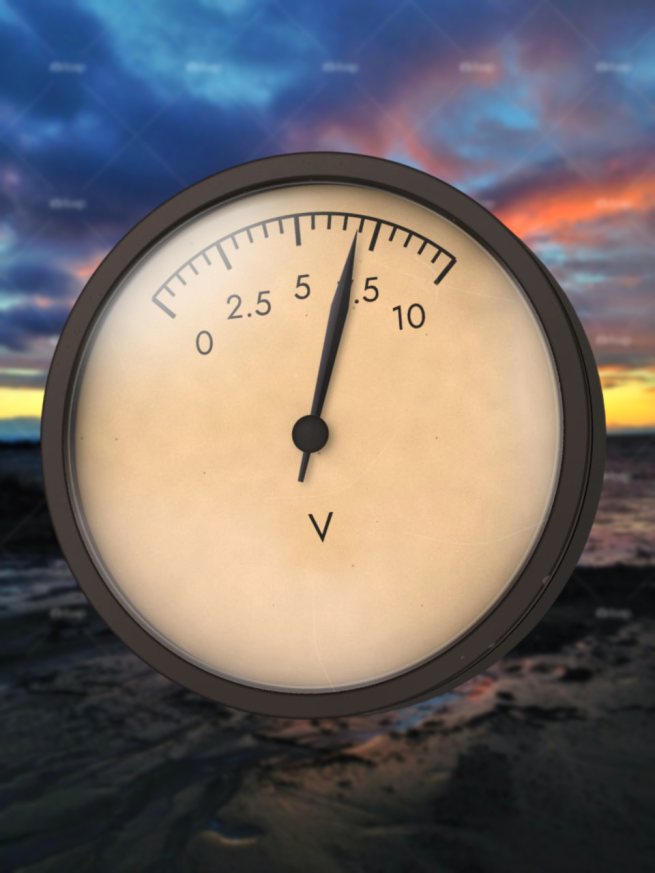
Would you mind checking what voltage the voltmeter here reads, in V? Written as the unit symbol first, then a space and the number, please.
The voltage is V 7
